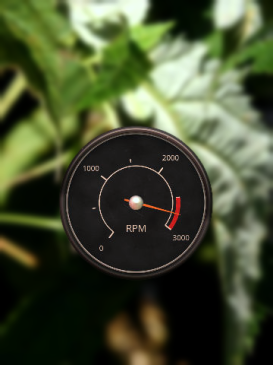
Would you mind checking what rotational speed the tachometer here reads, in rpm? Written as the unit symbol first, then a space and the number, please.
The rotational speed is rpm 2750
